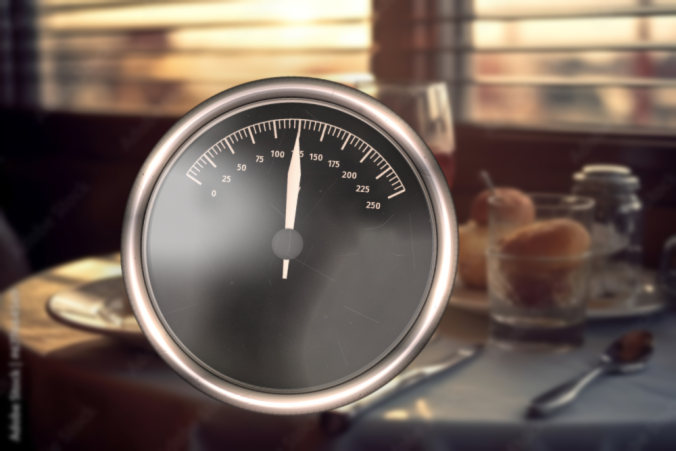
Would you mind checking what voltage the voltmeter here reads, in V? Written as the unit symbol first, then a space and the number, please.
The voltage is V 125
